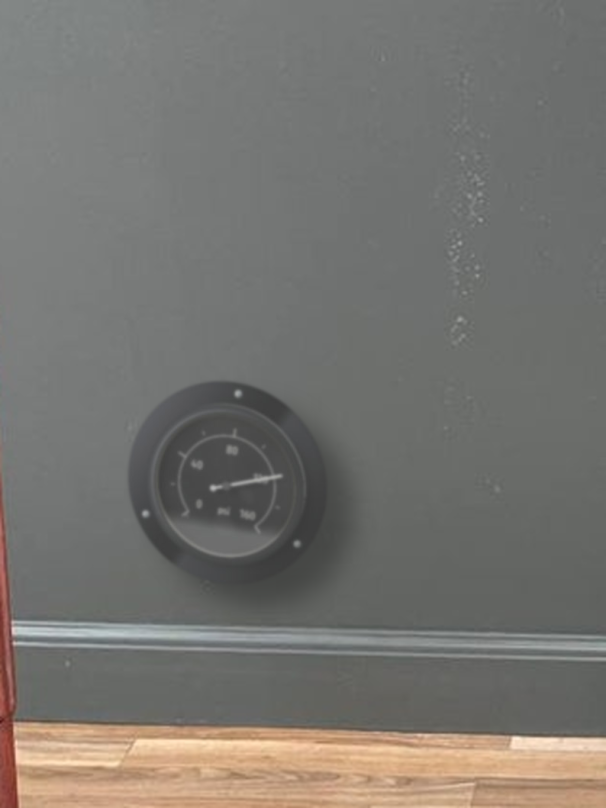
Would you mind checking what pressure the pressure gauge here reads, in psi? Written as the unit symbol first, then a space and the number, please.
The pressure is psi 120
